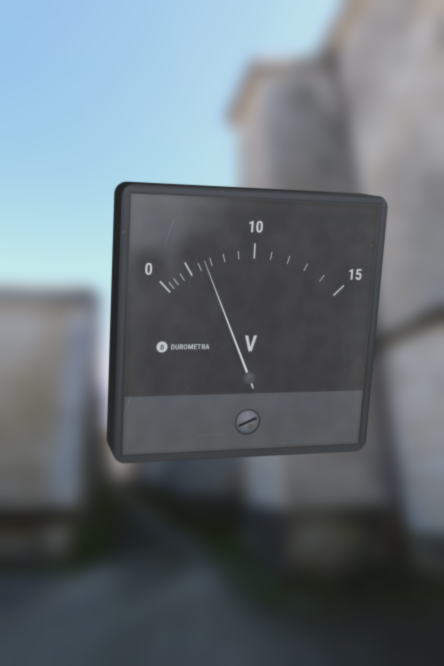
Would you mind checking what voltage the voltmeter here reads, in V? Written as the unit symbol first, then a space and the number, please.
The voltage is V 6.5
